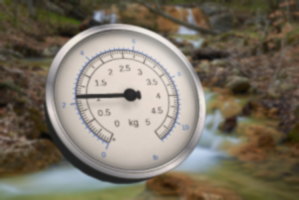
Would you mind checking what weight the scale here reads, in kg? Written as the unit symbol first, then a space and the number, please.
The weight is kg 1
